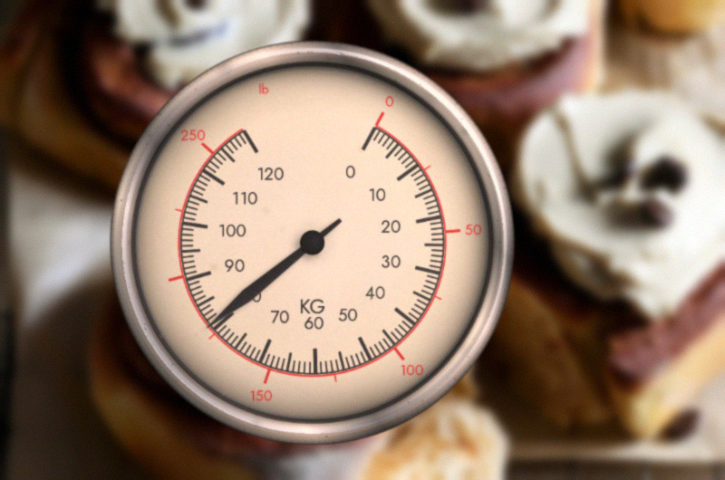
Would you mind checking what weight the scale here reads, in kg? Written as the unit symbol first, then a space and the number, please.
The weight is kg 81
